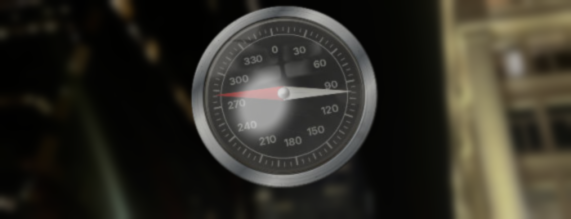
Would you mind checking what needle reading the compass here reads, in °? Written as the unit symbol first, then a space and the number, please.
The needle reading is ° 280
